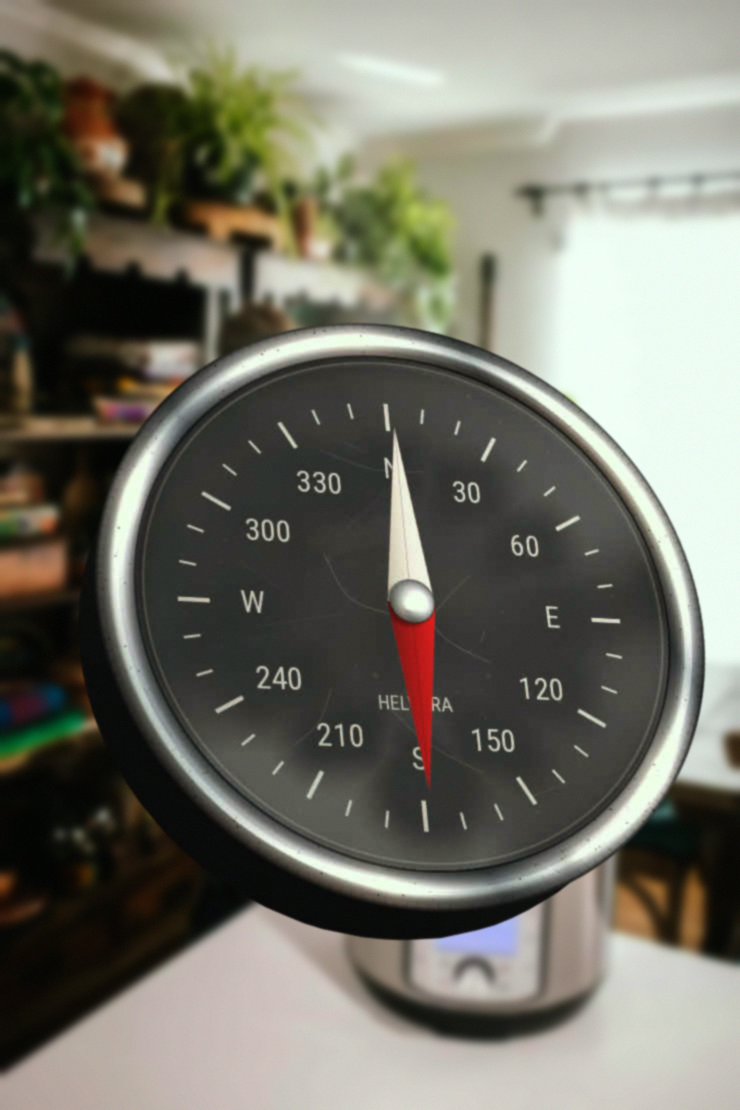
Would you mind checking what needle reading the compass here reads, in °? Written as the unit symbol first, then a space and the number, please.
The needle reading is ° 180
